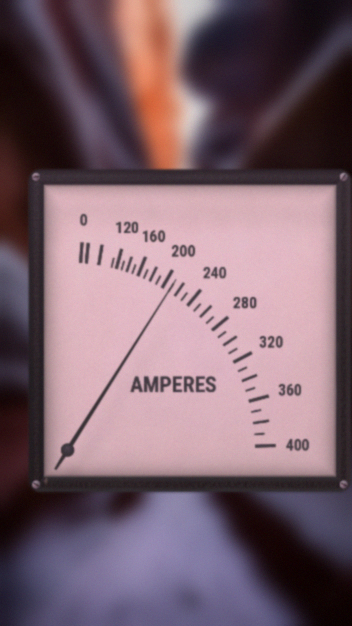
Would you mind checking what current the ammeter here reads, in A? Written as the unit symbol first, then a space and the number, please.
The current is A 210
